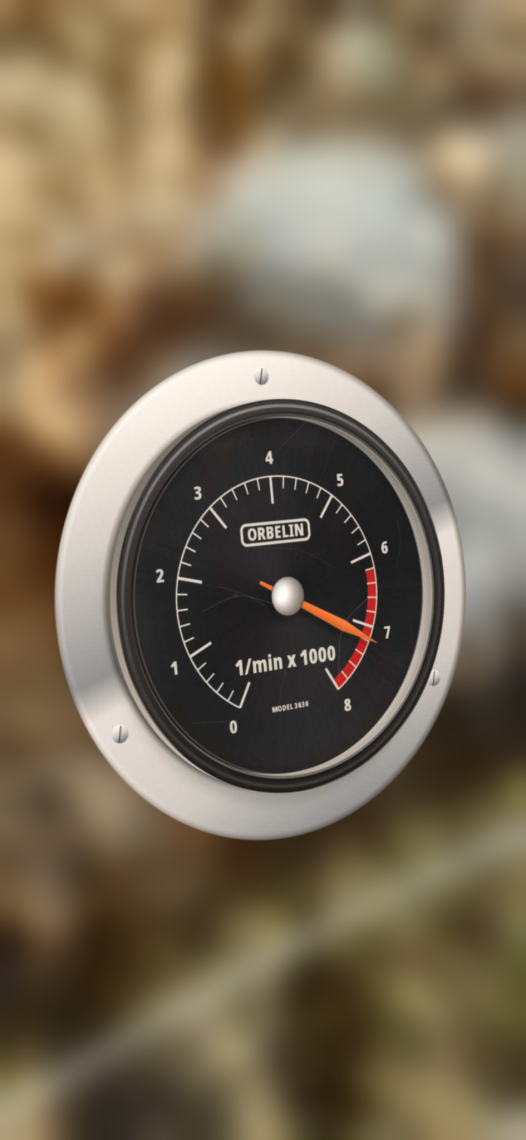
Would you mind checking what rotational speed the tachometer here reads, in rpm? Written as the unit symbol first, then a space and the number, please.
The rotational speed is rpm 7200
